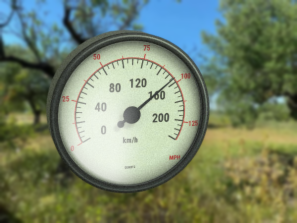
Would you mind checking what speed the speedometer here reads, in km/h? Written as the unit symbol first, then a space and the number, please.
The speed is km/h 155
